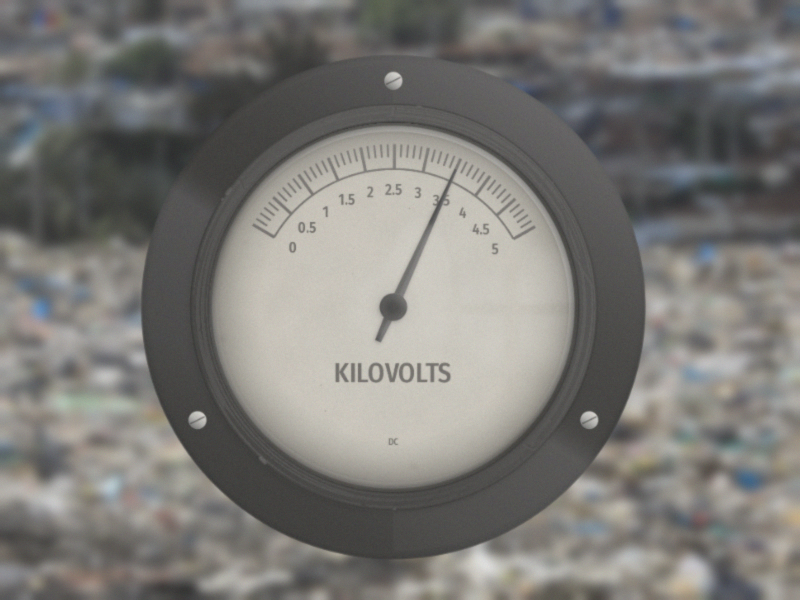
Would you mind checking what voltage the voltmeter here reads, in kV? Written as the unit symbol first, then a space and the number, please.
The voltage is kV 3.5
